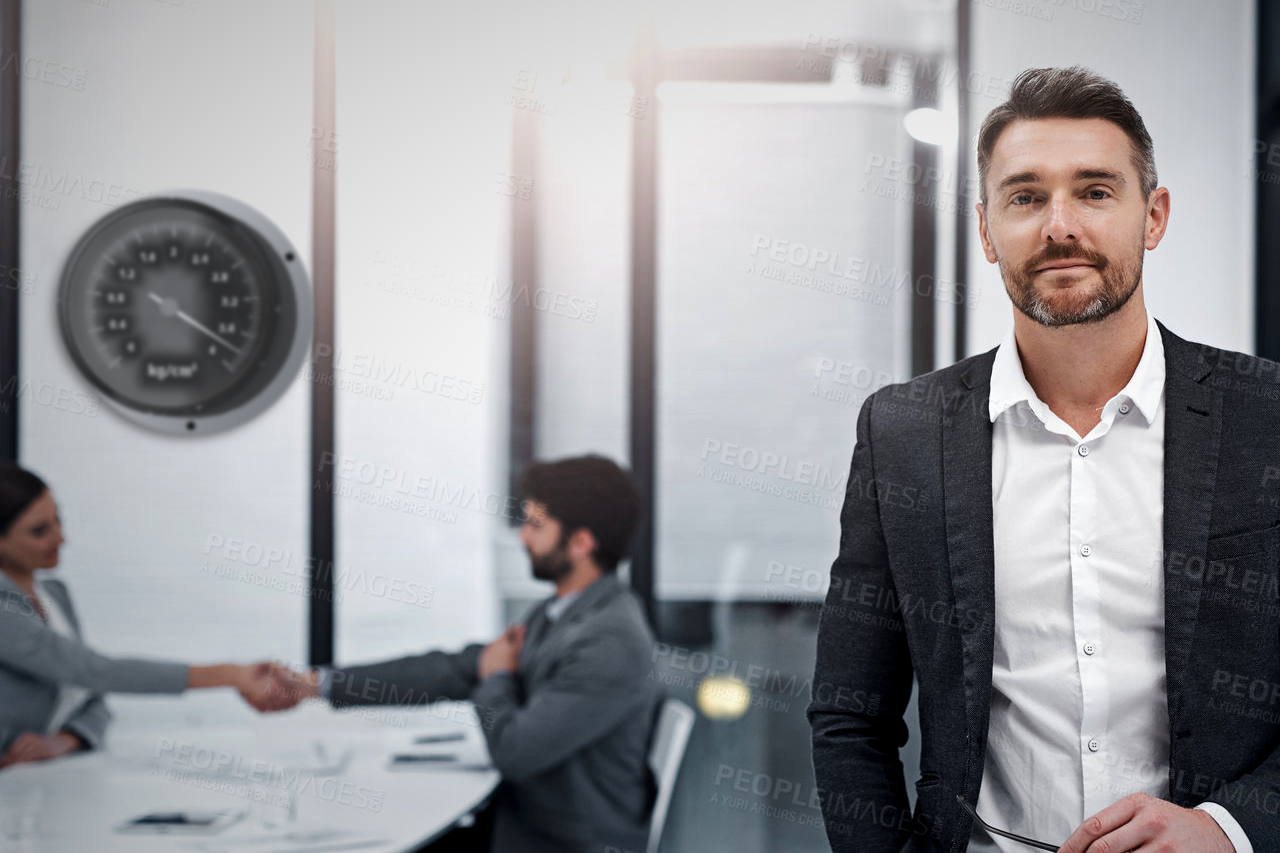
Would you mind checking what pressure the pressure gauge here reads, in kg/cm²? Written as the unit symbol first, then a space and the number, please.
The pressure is kg/cm² 3.8
